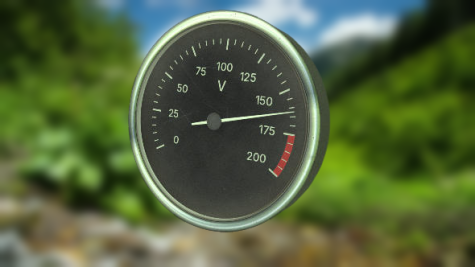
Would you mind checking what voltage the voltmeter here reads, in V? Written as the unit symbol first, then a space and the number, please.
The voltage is V 162.5
